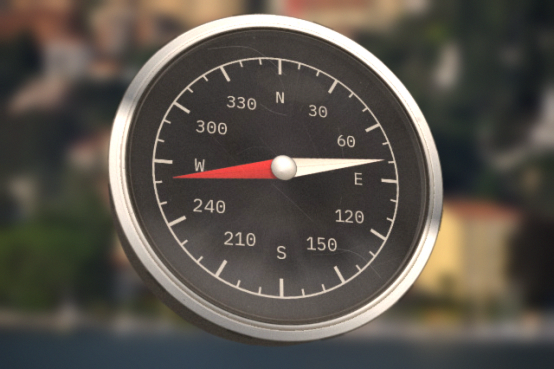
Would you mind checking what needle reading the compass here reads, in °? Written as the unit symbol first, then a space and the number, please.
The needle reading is ° 260
